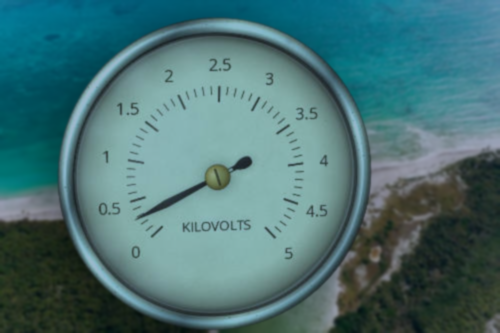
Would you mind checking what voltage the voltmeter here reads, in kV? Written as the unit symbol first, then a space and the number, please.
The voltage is kV 0.3
